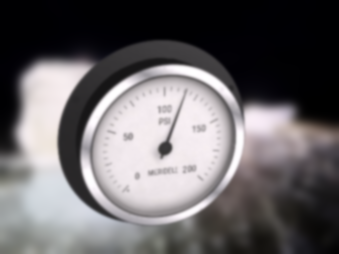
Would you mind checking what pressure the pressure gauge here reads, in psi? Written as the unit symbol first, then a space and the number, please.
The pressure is psi 115
